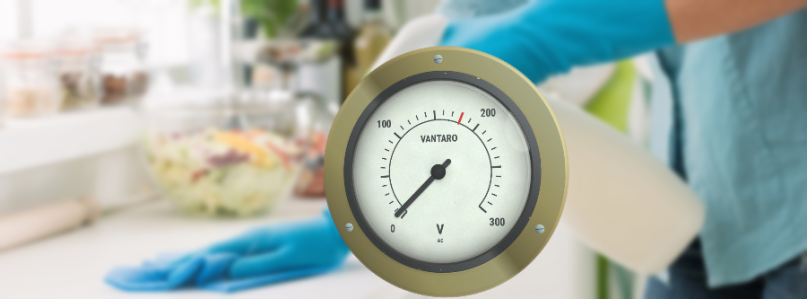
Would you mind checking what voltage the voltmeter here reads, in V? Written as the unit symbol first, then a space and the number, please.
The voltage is V 5
